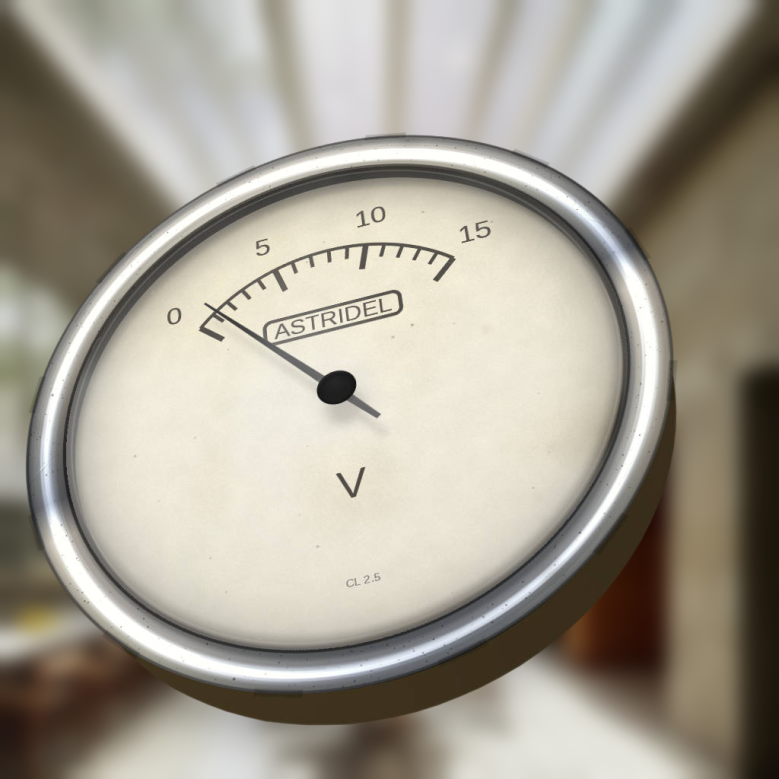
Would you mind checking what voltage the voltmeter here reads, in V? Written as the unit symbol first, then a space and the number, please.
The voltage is V 1
